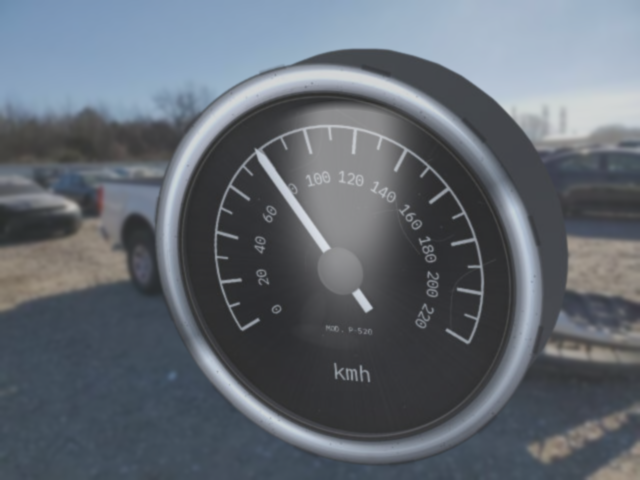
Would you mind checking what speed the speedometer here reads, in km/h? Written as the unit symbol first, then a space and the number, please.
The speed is km/h 80
